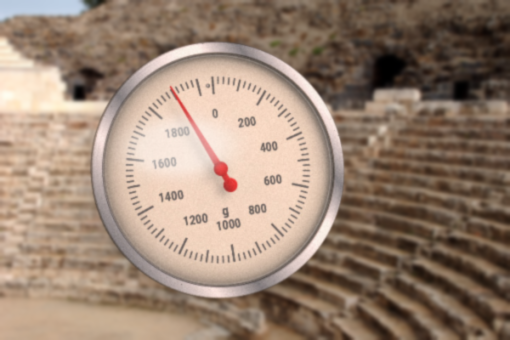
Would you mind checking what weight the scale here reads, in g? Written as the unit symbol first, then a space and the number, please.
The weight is g 1900
